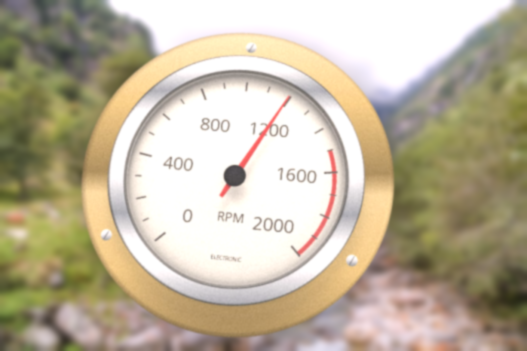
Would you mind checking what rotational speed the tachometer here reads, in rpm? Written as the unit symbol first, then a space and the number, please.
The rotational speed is rpm 1200
